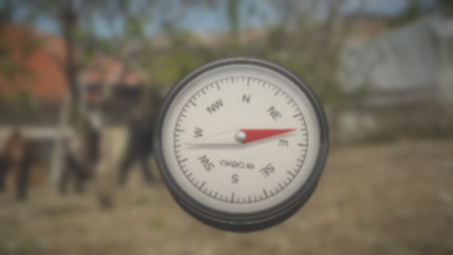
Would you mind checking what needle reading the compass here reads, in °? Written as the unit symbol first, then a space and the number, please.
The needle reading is ° 75
